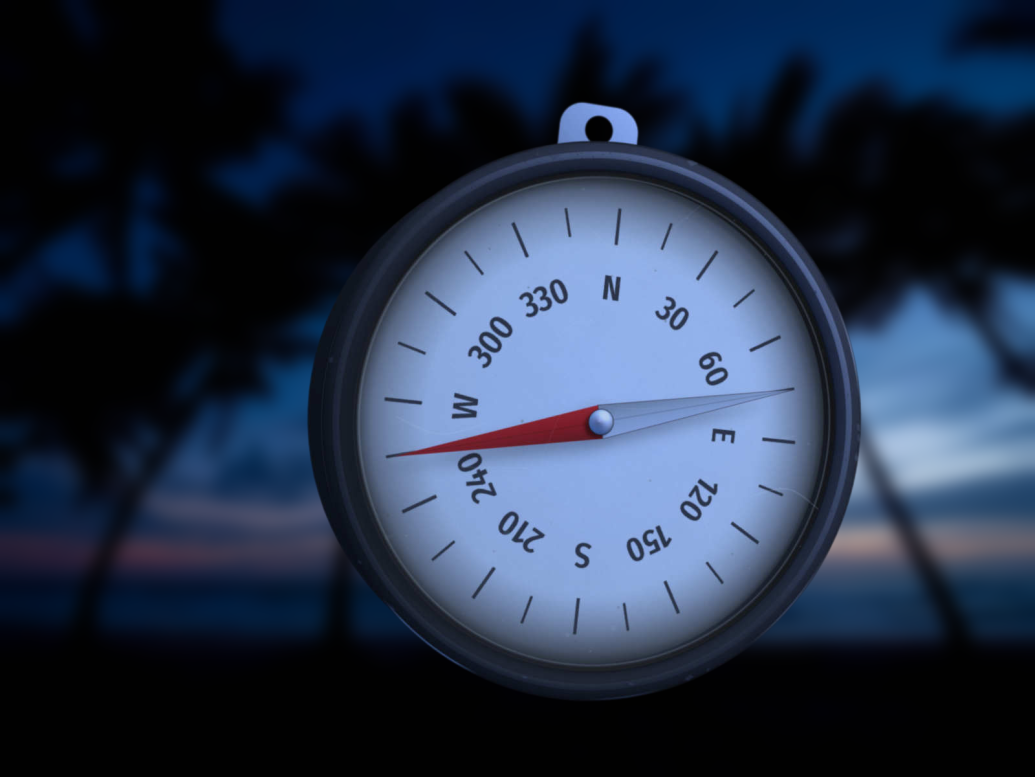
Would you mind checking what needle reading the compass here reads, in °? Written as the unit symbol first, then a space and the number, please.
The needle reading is ° 255
